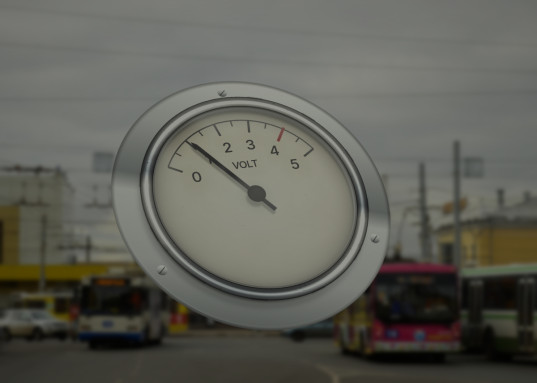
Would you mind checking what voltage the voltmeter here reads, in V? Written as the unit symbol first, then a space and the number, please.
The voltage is V 1
